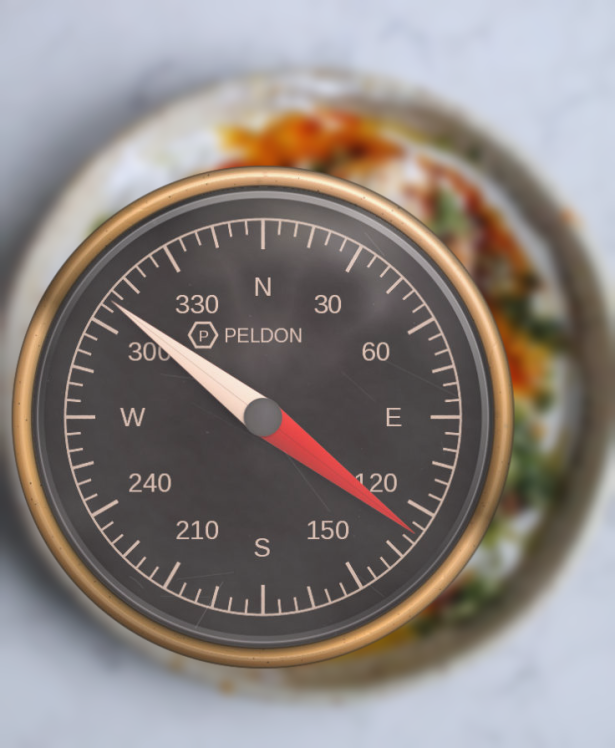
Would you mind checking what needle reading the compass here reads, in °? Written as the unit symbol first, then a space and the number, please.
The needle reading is ° 127.5
